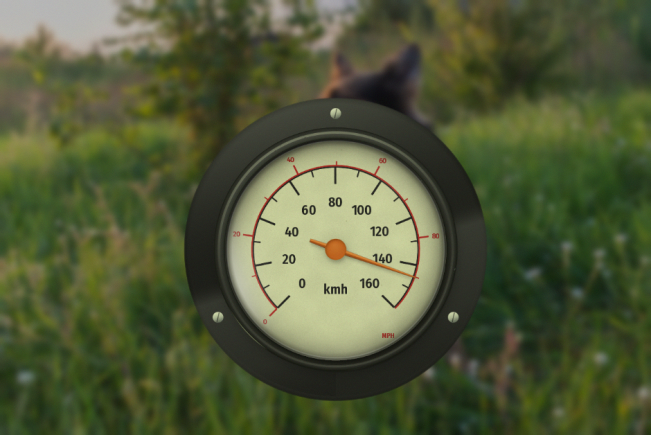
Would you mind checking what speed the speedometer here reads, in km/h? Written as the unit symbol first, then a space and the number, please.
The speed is km/h 145
